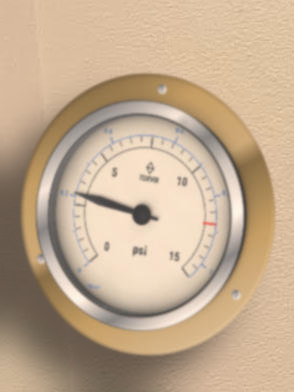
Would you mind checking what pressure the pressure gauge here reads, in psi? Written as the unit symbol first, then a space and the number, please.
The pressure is psi 3
